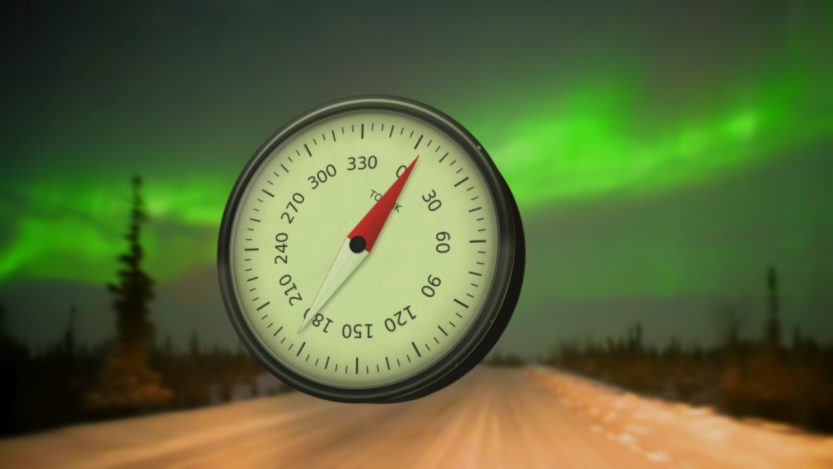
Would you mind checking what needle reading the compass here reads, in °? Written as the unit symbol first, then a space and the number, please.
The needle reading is ° 5
